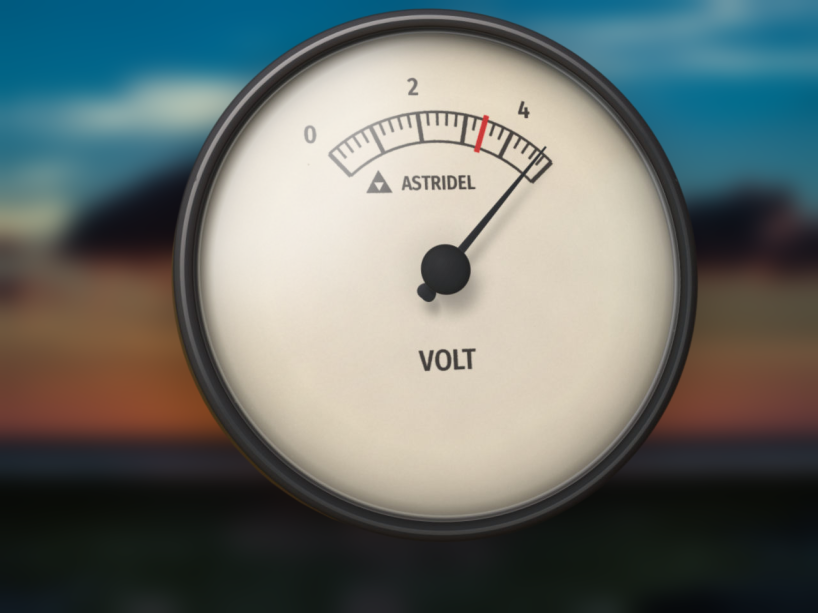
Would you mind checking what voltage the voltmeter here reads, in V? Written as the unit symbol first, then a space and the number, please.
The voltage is V 4.7
